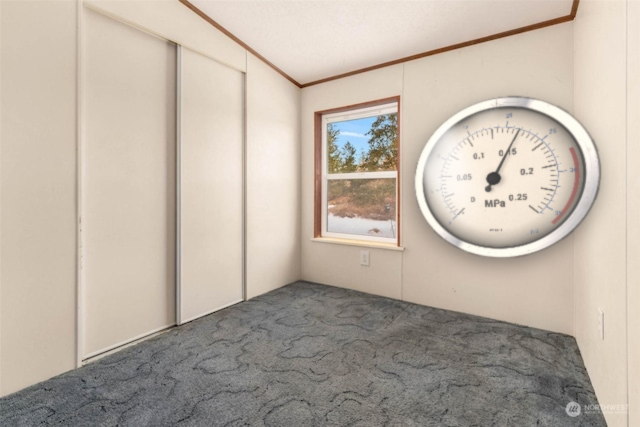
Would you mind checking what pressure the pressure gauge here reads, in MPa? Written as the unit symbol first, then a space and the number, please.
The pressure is MPa 0.15
